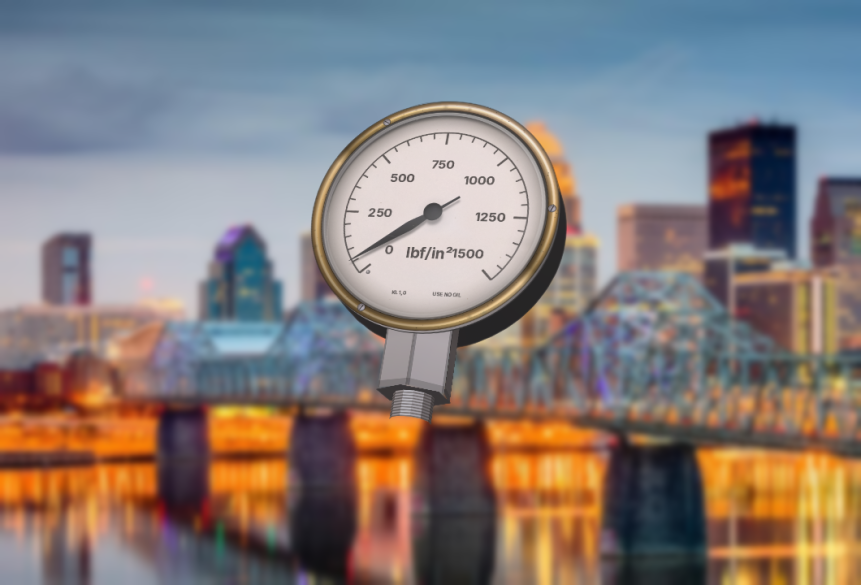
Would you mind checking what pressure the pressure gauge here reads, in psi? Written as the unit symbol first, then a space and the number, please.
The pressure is psi 50
